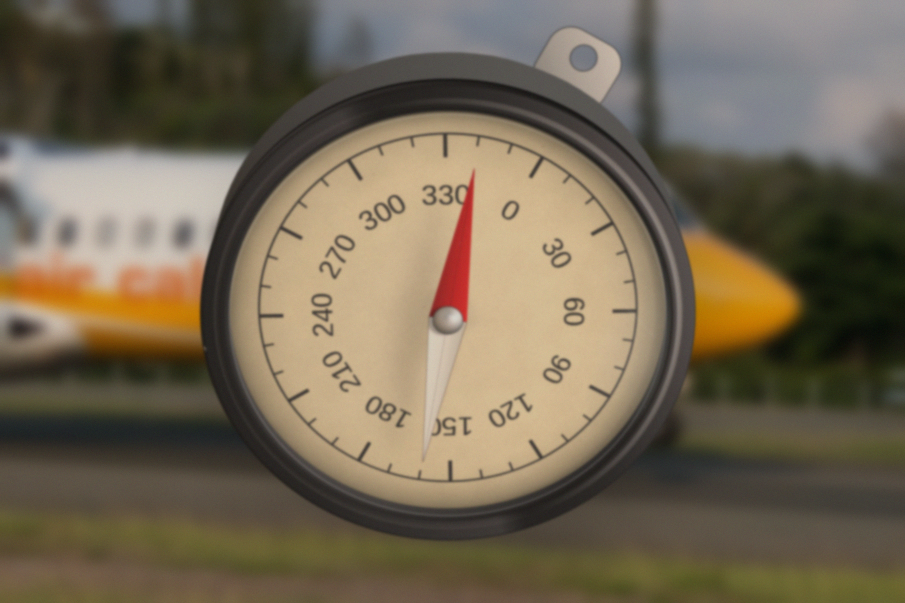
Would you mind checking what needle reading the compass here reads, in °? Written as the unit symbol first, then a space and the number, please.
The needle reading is ° 340
